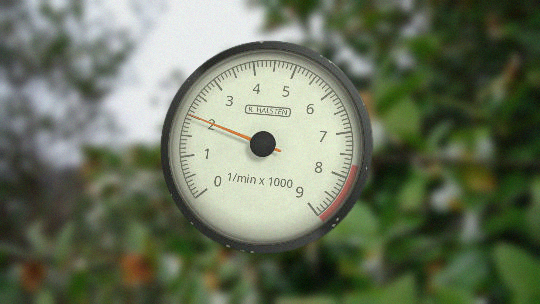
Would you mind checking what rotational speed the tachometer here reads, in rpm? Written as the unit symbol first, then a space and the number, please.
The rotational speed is rpm 2000
